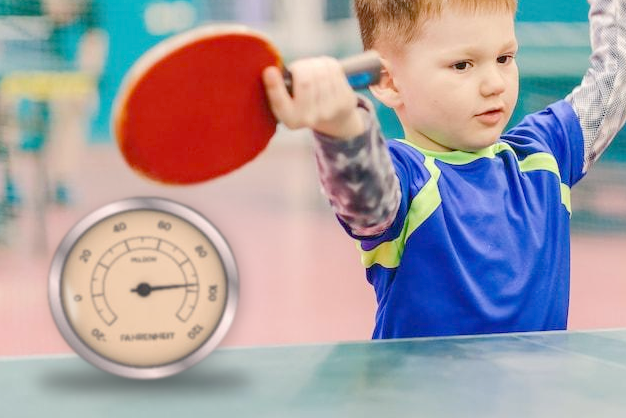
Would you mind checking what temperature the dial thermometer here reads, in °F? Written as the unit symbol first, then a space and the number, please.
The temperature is °F 95
